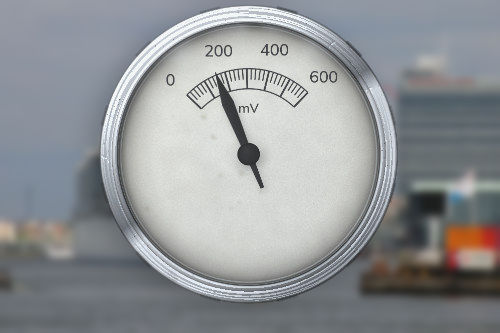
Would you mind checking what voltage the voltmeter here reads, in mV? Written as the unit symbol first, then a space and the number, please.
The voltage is mV 160
